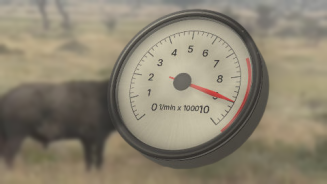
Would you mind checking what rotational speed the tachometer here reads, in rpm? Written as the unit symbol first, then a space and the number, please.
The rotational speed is rpm 9000
